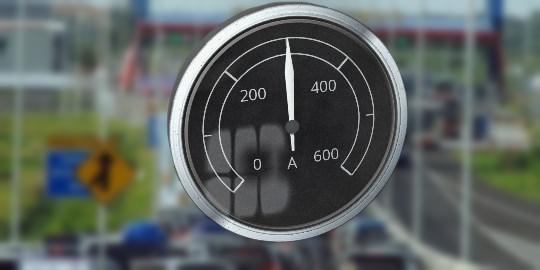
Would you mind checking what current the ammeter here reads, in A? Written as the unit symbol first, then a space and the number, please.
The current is A 300
